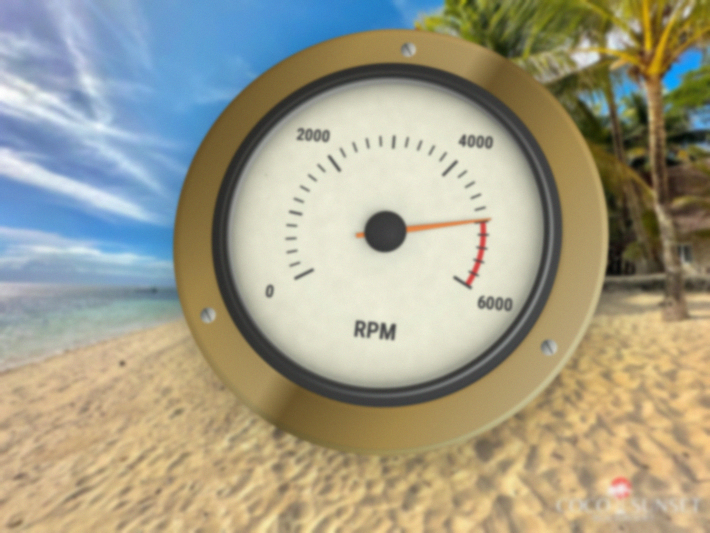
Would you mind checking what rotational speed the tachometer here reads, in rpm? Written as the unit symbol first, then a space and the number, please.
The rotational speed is rpm 5000
